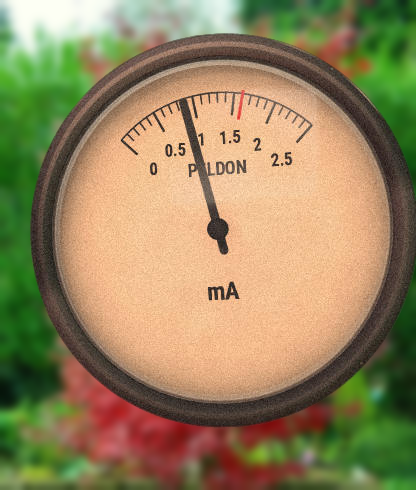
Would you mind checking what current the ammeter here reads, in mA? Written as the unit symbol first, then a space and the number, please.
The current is mA 0.9
